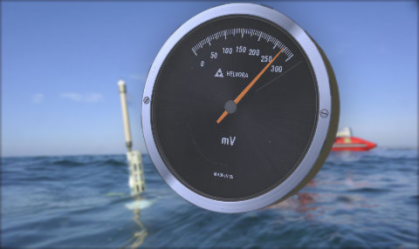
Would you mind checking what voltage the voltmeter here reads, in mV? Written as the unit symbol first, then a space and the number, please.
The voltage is mV 275
